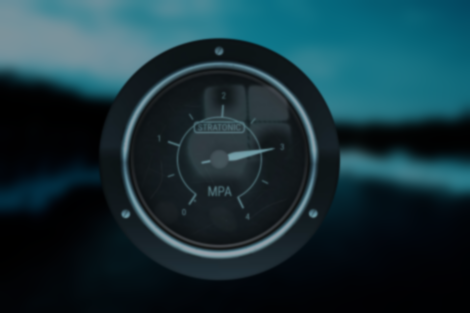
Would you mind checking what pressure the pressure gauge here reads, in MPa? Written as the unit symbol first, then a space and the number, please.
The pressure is MPa 3
